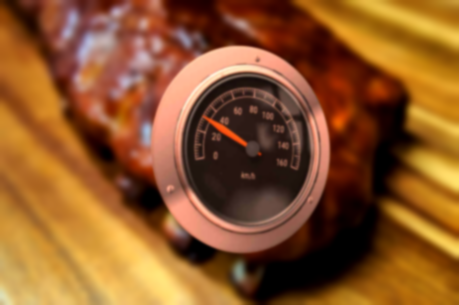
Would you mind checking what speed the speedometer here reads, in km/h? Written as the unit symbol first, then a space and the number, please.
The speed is km/h 30
